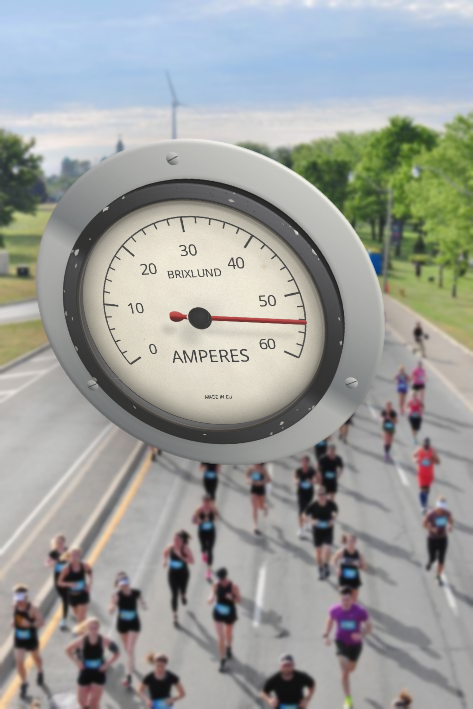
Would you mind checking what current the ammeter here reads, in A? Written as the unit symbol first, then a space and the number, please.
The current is A 54
